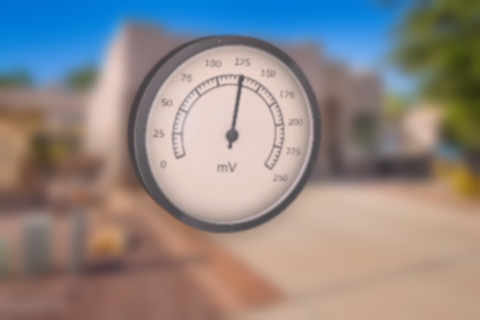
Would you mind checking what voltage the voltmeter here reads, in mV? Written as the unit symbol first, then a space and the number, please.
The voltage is mV 125
